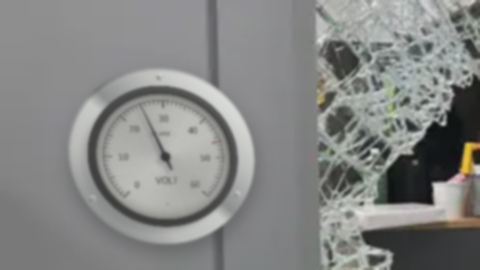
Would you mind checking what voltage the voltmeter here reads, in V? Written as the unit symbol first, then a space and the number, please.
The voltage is V 25
